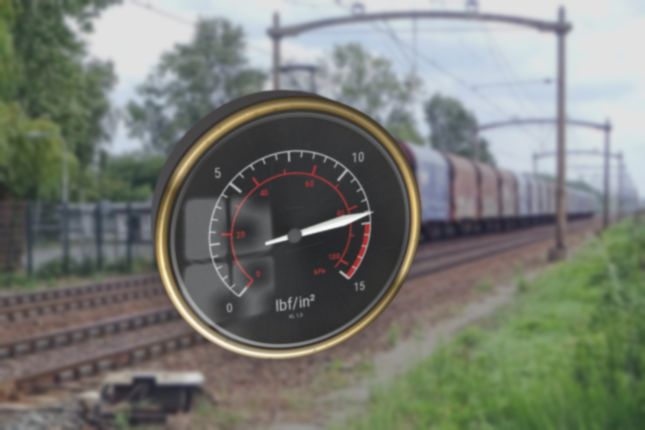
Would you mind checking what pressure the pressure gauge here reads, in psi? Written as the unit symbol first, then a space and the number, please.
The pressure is psi 12
